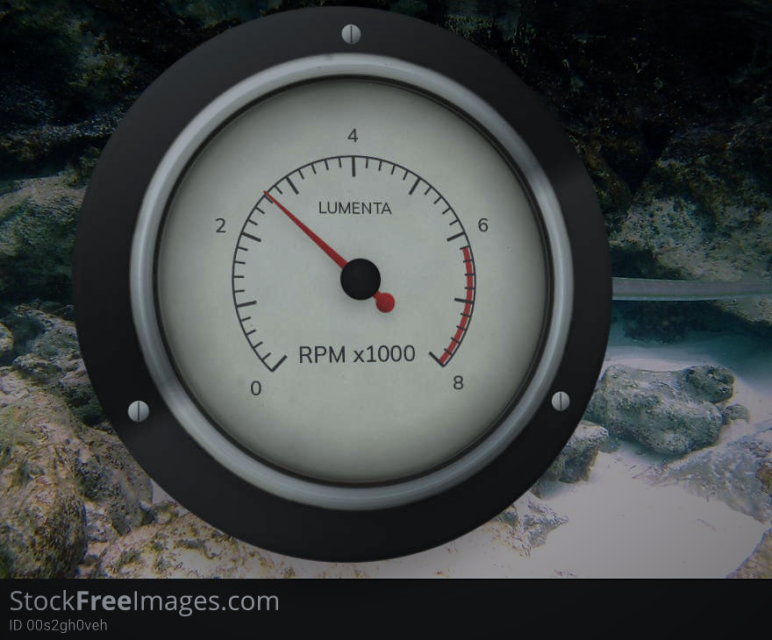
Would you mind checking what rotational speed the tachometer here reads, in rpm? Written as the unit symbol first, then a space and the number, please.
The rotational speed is rpm 2600
